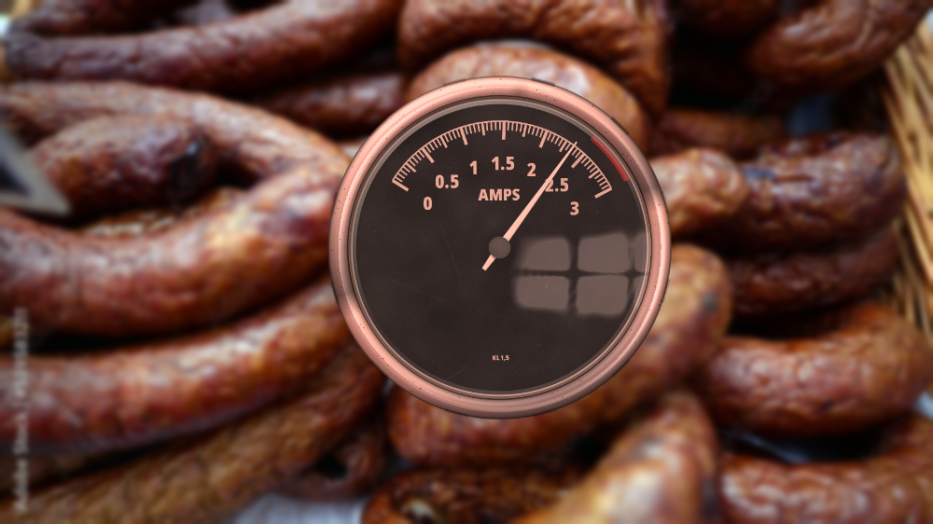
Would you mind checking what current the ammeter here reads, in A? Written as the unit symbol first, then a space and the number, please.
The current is A 2.35
